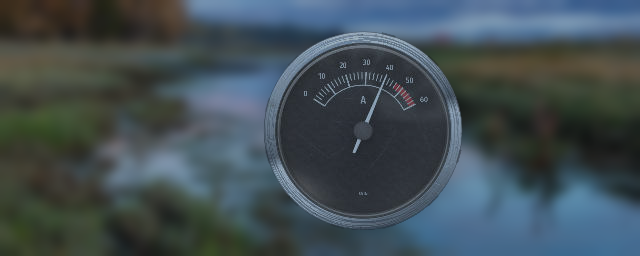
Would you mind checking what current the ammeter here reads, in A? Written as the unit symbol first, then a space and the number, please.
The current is A 40
